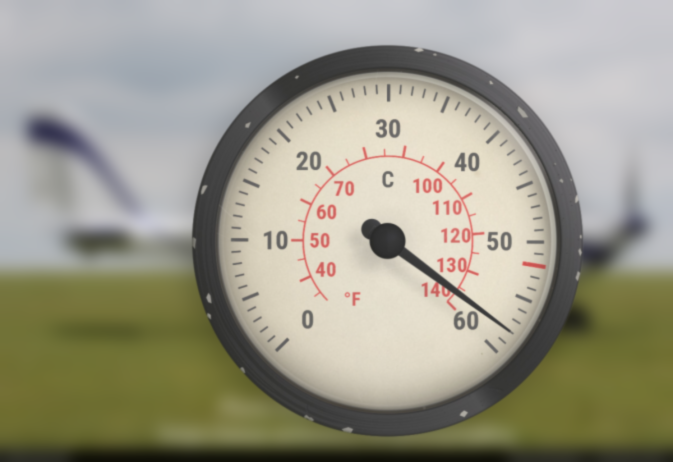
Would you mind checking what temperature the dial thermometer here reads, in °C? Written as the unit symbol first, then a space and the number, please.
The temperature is °C 58
